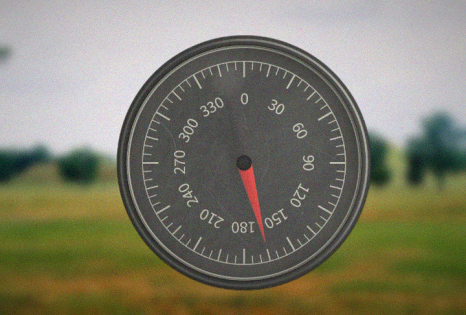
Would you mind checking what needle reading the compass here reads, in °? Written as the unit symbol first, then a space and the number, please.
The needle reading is ° 165
